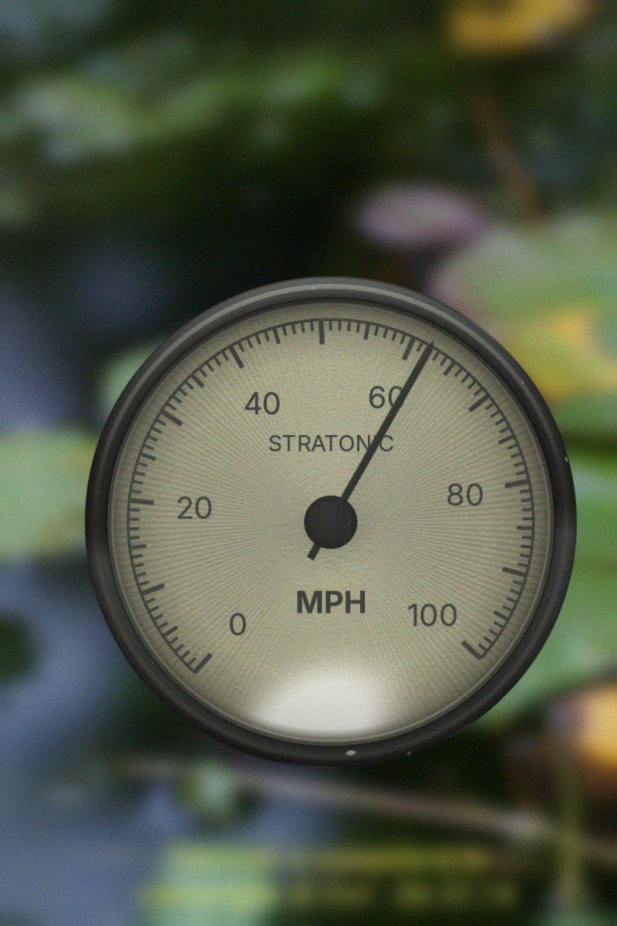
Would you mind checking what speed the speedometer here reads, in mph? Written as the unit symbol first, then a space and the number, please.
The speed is mph 62
